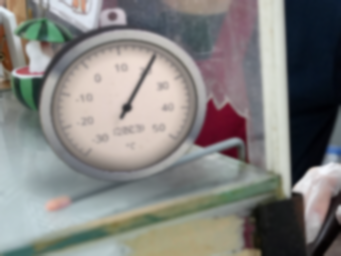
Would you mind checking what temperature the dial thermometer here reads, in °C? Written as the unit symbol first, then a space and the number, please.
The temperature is °C 20
